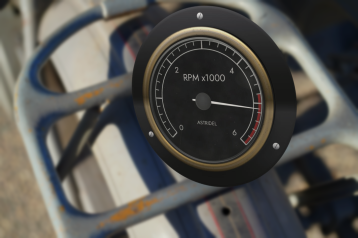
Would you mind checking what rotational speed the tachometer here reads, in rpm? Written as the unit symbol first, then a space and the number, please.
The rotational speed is rpm 5100
